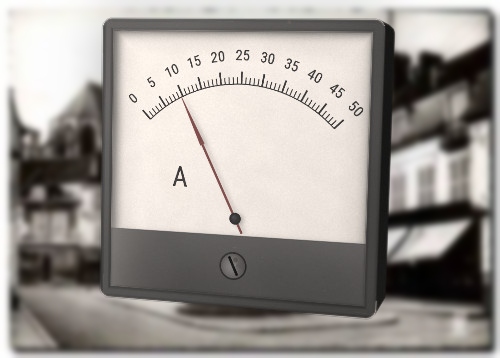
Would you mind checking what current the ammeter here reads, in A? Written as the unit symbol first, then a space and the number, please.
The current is A 10
